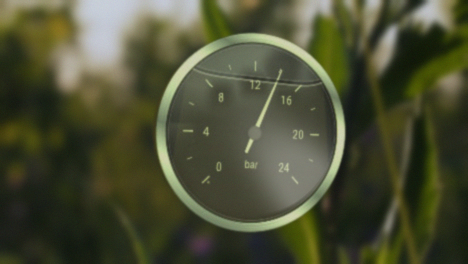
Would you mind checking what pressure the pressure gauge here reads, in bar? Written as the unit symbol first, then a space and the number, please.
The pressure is bar 14
